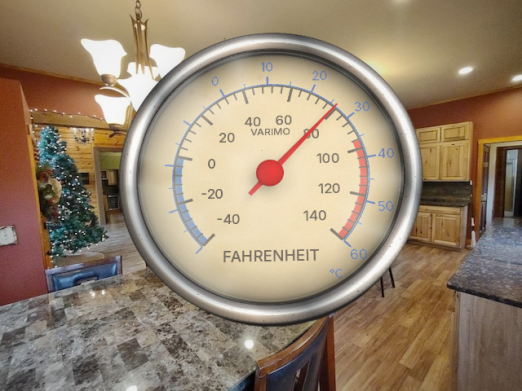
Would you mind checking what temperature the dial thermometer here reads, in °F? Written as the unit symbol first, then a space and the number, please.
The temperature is °F 80
